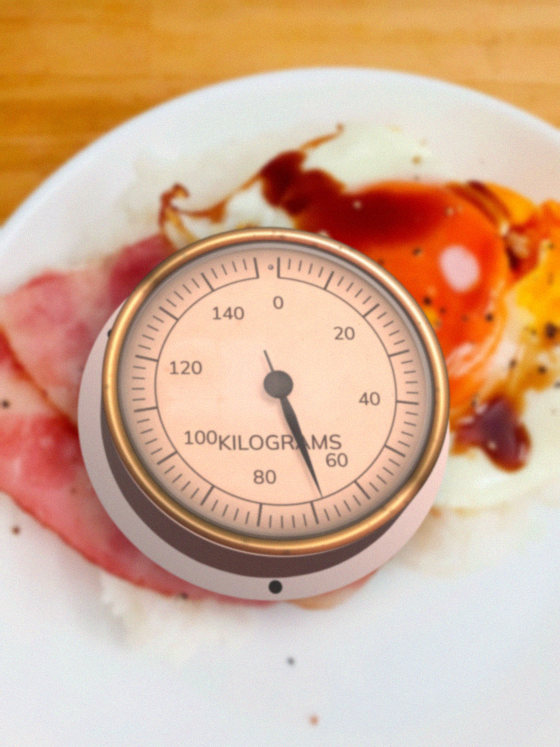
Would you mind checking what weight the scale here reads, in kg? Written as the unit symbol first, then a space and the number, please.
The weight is kg 68
